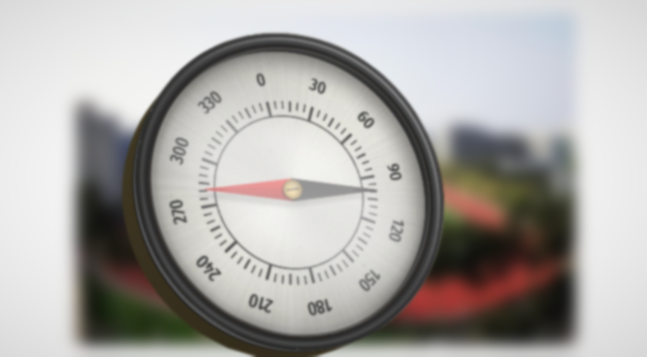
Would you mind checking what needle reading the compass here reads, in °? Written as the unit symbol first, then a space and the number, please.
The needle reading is ° 280
